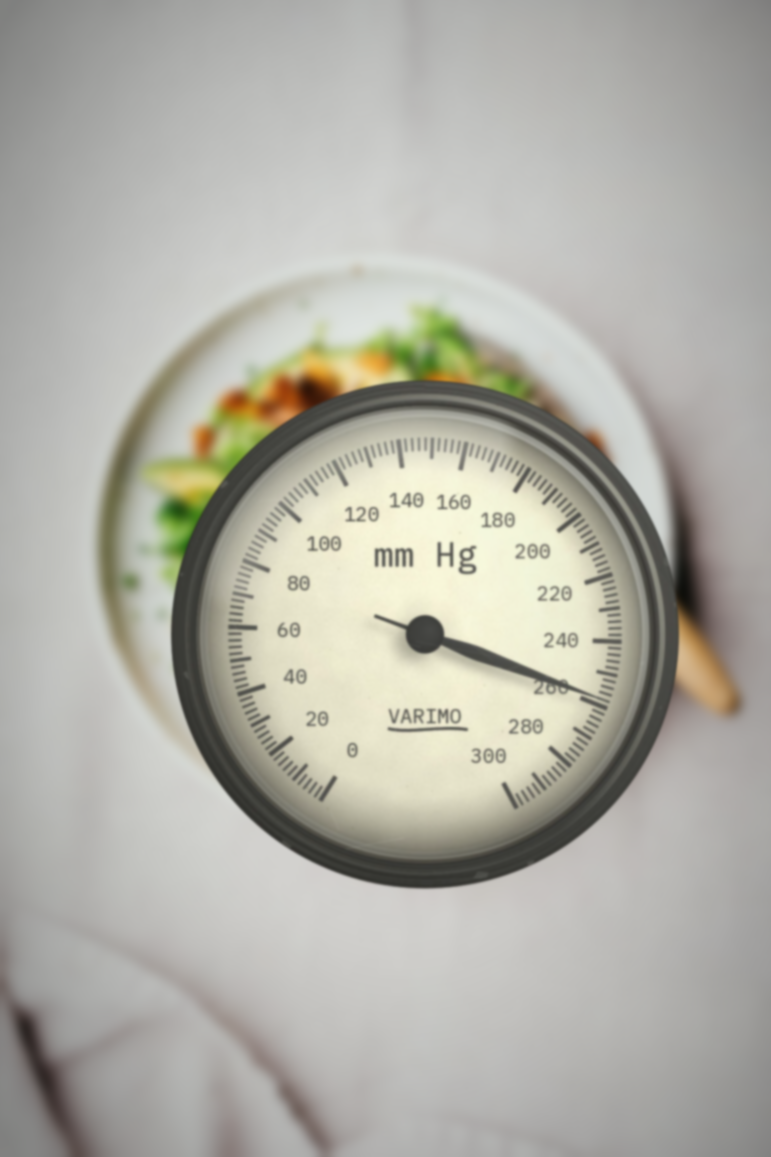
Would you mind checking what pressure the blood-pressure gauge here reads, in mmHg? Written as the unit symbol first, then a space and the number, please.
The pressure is mmHg 258
